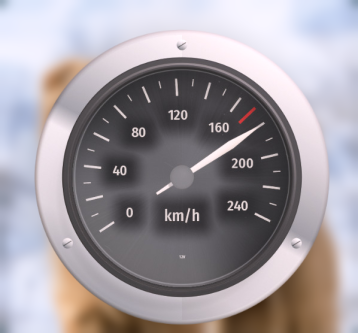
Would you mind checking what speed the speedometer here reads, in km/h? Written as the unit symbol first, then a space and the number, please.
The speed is km/h 180
